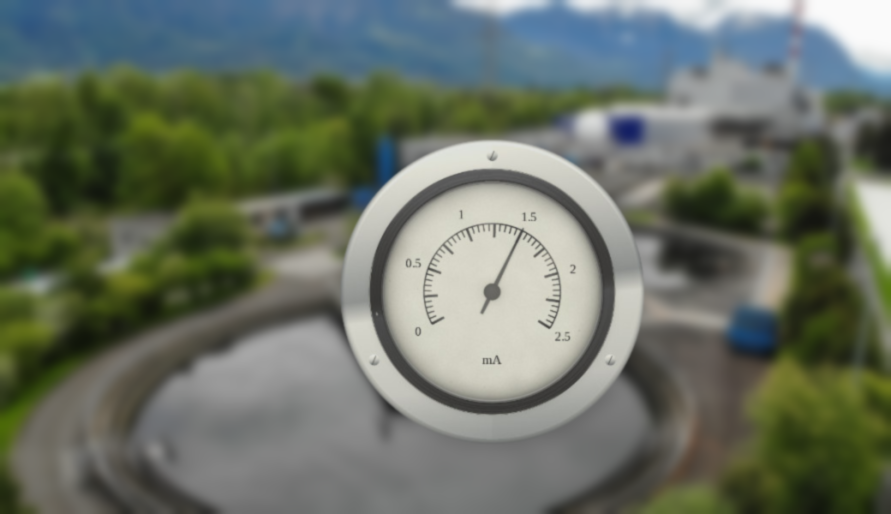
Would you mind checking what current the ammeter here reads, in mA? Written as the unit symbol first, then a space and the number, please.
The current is mA 1.5
